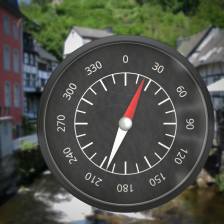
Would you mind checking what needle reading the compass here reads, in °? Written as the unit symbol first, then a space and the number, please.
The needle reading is ° 22.5
